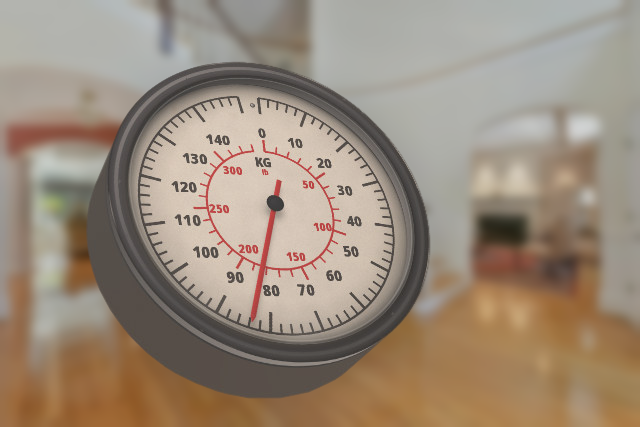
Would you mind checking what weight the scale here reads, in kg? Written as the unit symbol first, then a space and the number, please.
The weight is kg 84
